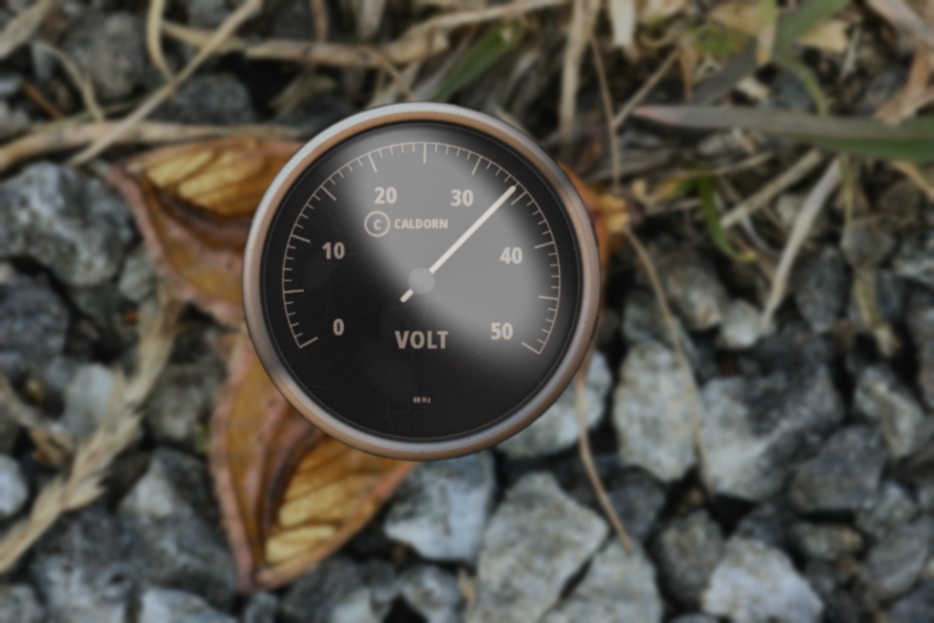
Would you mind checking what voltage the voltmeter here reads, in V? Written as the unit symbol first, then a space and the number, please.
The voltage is V 34
